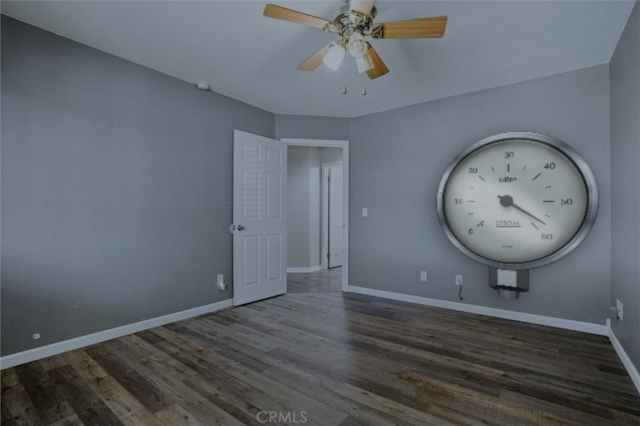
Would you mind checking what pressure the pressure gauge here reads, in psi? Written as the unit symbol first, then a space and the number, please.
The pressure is psi 57.5
